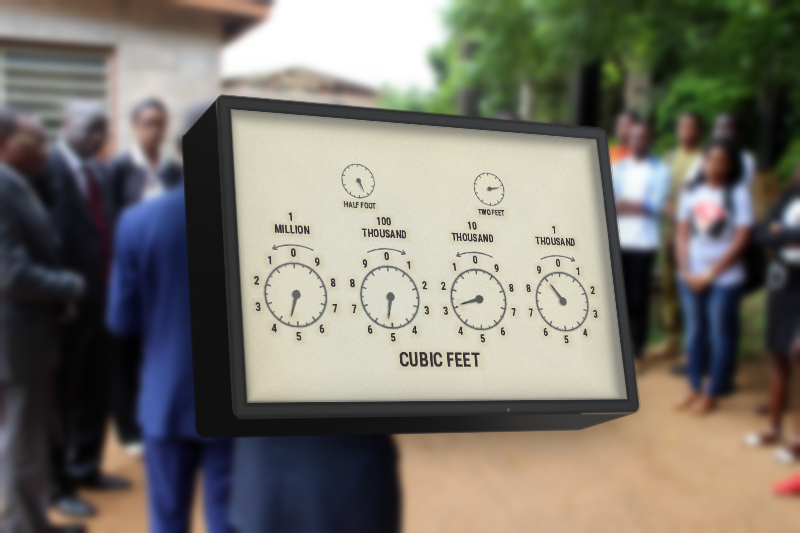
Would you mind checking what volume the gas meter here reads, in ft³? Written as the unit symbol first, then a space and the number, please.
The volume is ft³ 452900
